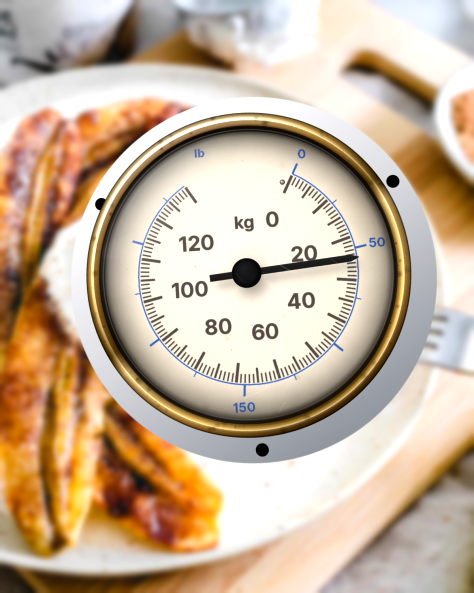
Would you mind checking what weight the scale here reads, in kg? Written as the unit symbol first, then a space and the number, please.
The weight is kg 25
